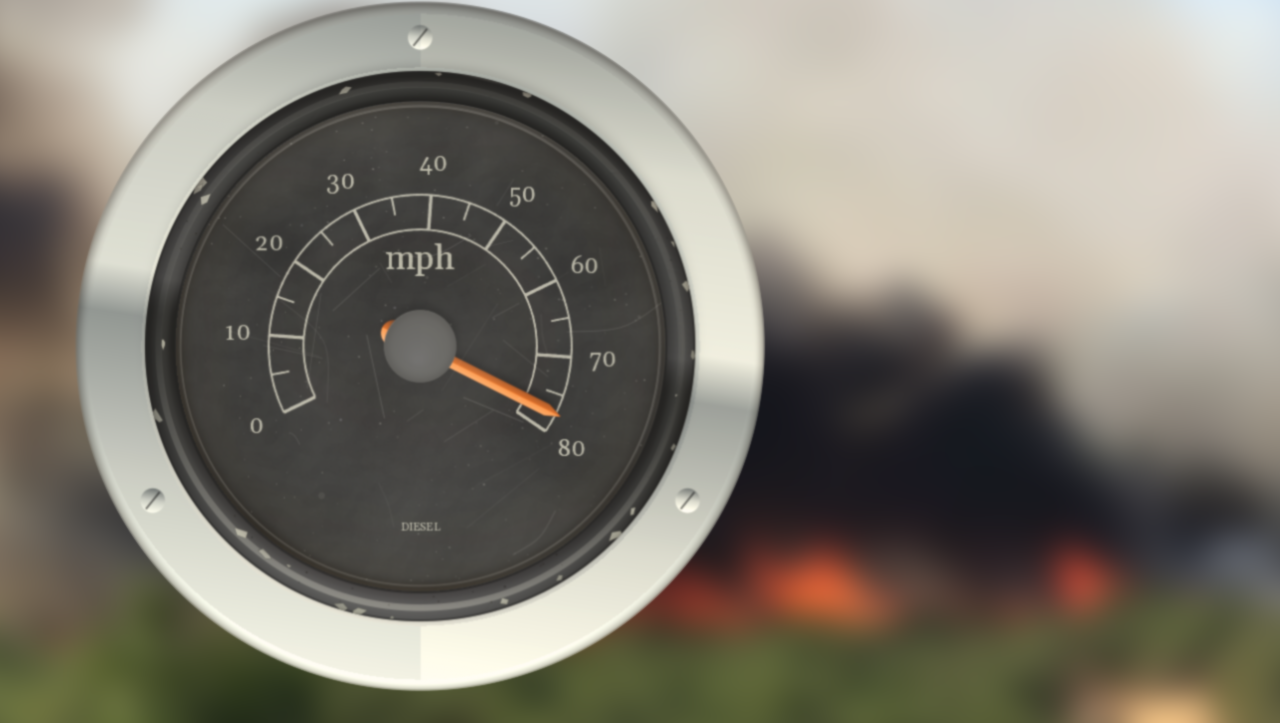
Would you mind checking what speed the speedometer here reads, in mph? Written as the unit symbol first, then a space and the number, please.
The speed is mph 77.5
